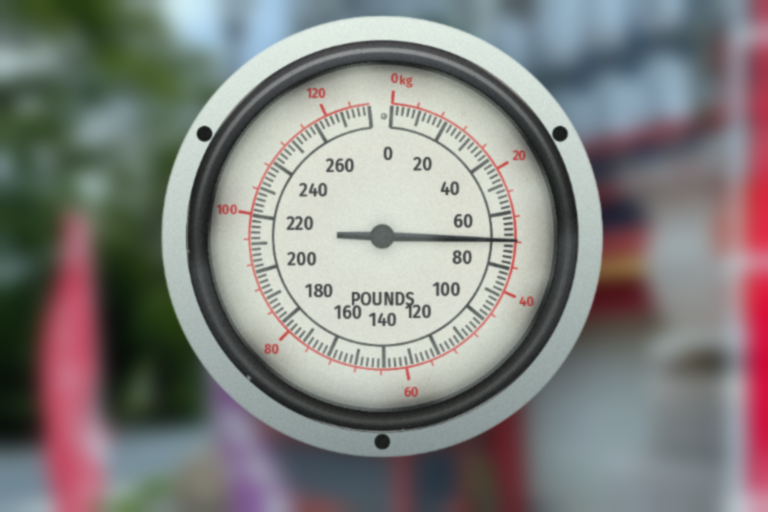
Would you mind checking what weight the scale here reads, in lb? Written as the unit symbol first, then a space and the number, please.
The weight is lb 70
